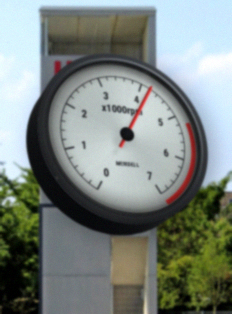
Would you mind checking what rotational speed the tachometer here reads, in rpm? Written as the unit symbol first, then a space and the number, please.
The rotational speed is rpm 4200
